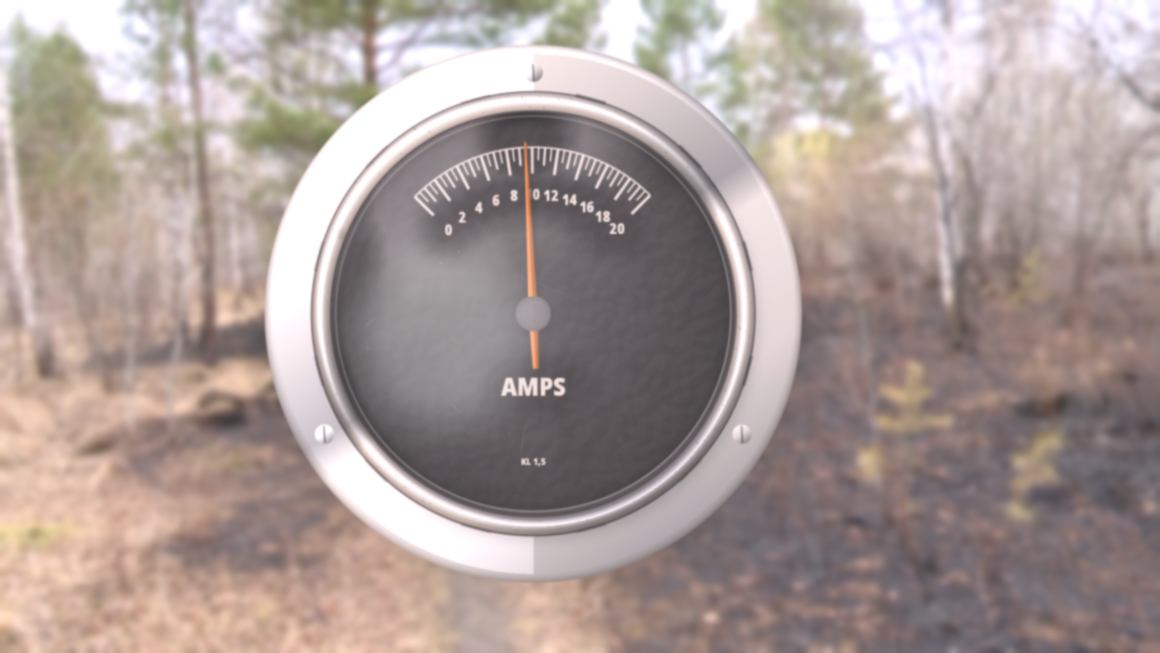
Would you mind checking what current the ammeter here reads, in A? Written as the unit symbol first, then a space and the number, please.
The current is A 9.5
